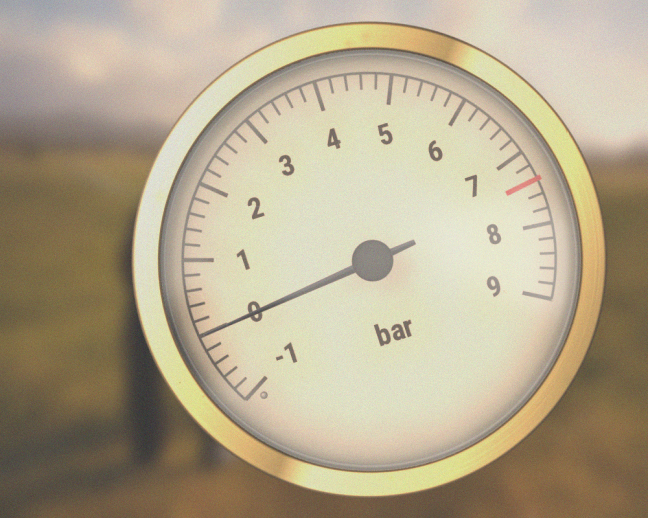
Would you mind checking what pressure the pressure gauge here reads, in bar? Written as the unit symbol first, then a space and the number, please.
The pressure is bar 0
